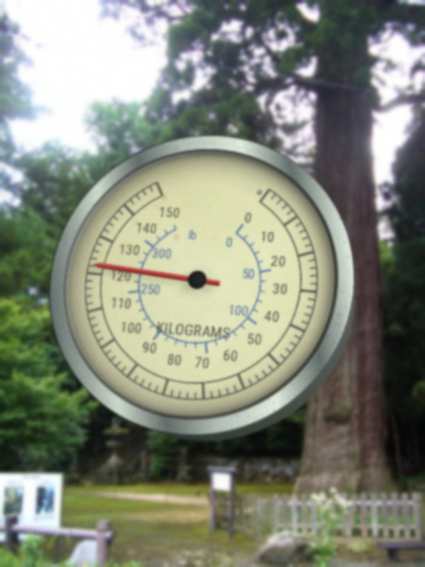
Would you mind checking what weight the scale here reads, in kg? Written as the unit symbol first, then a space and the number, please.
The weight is kg 122
